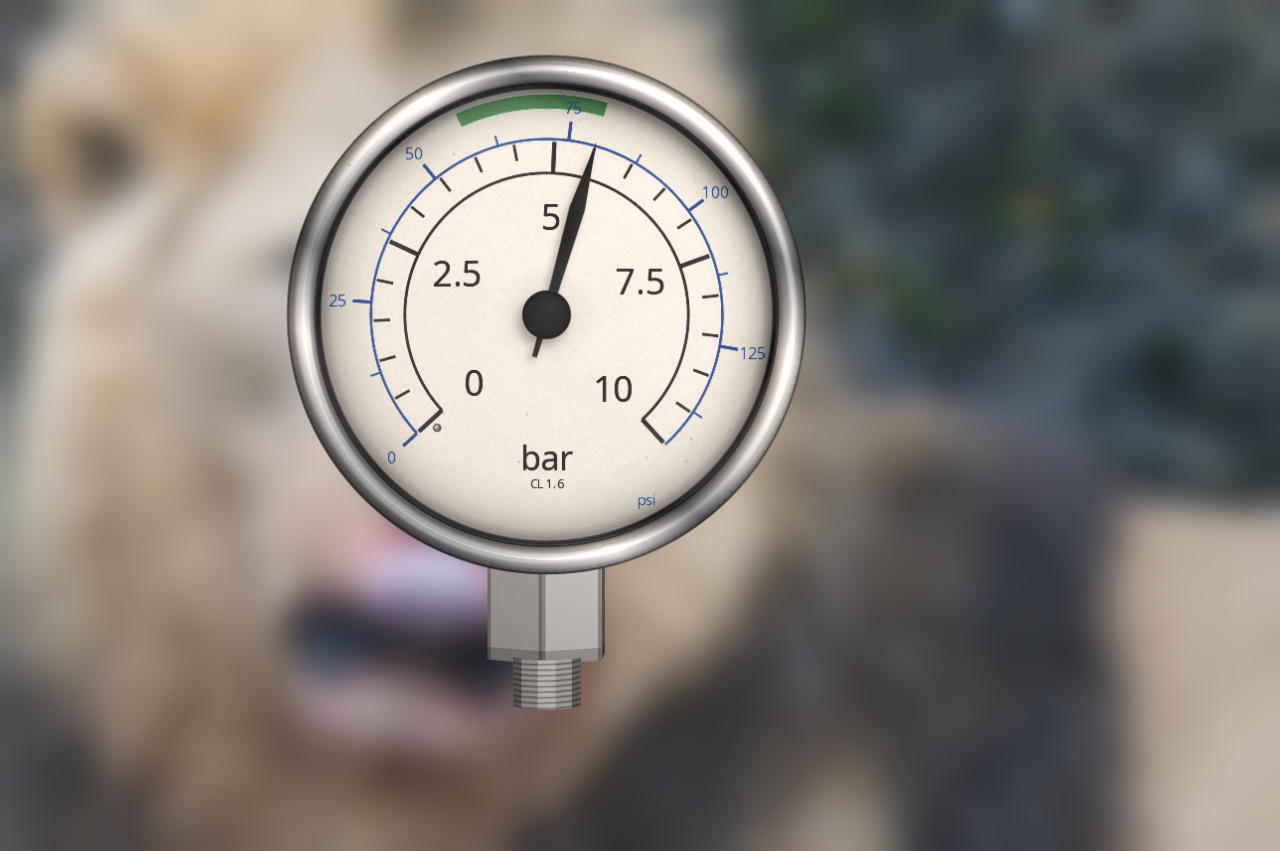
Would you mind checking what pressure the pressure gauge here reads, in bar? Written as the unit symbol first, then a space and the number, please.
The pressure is bar 5.5
